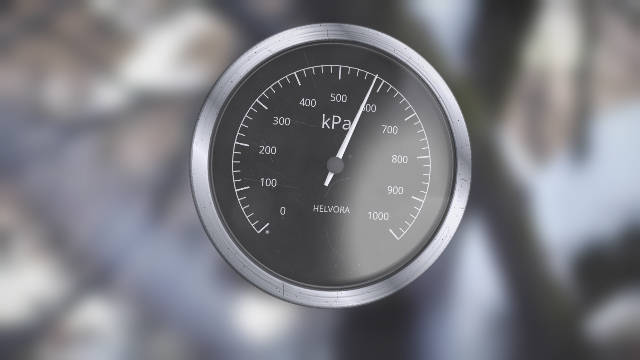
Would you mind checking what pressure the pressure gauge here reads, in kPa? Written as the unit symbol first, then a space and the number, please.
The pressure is kPa 580
